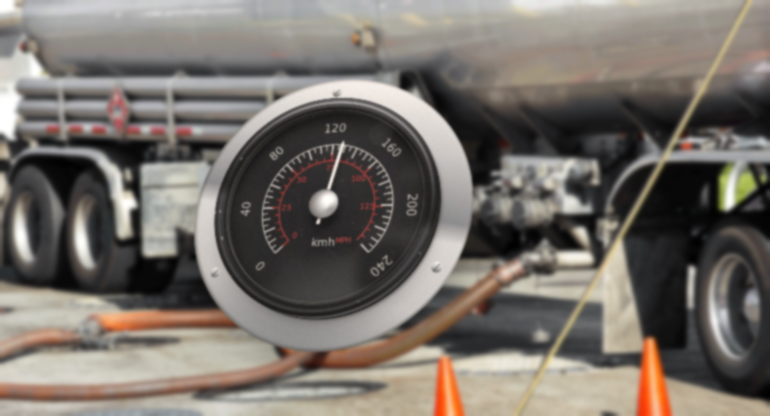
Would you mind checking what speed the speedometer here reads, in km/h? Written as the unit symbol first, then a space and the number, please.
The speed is km/h 130
